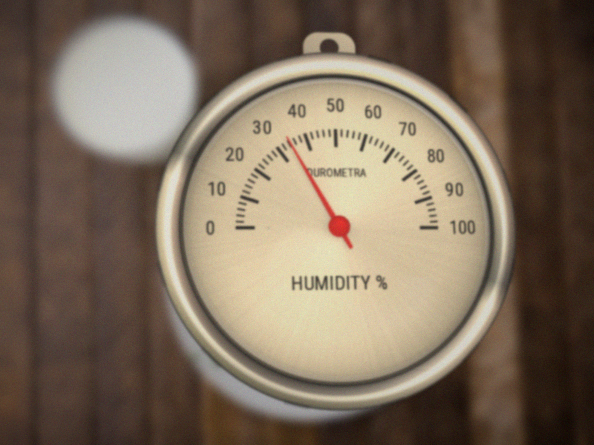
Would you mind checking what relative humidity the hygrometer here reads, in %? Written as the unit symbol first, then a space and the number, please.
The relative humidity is % 34
